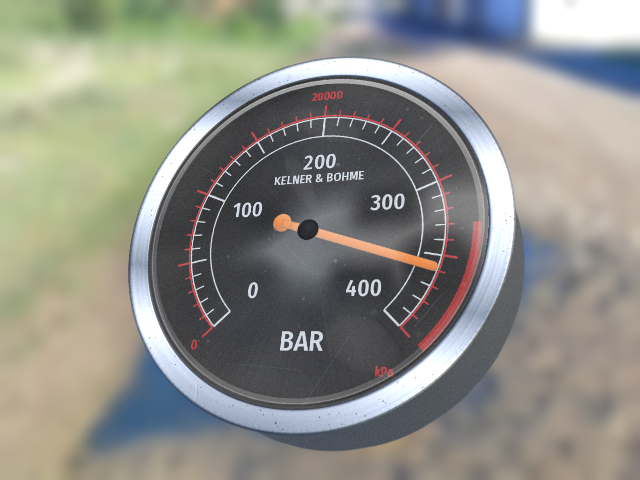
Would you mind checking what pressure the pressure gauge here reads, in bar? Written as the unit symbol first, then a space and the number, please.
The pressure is bar 360
